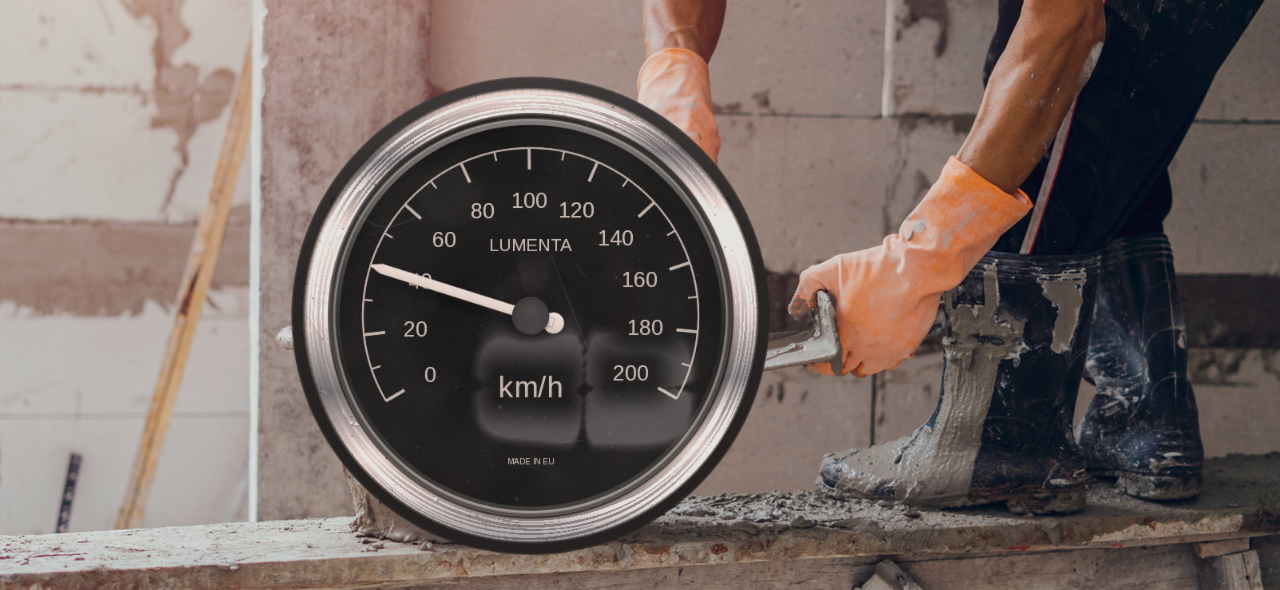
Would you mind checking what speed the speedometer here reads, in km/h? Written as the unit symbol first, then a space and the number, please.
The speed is km/h 40
